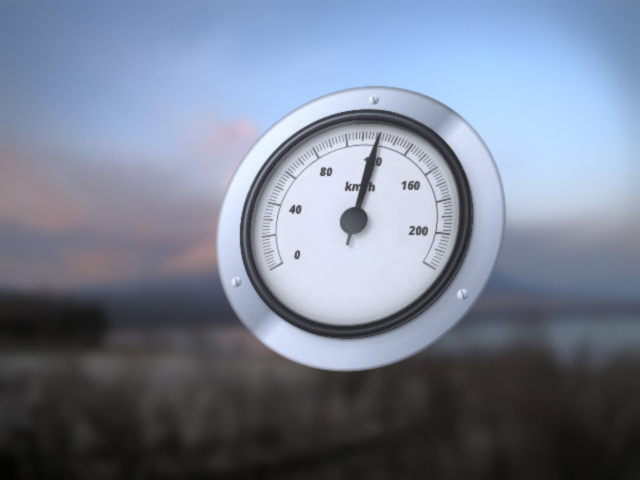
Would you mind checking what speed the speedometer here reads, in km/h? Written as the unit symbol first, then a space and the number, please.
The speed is km/h 120
